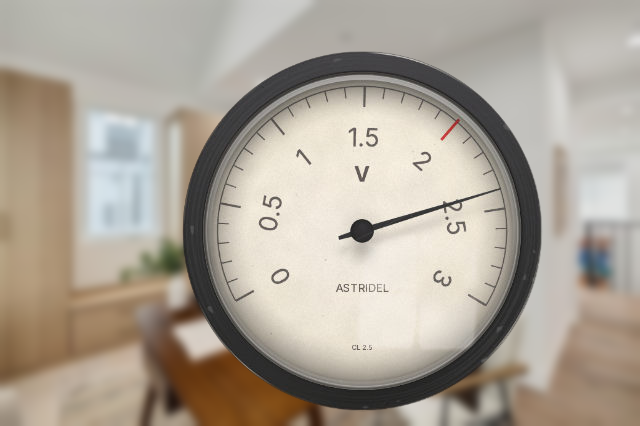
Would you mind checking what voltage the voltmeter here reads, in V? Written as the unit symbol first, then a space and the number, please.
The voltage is V 2.4
